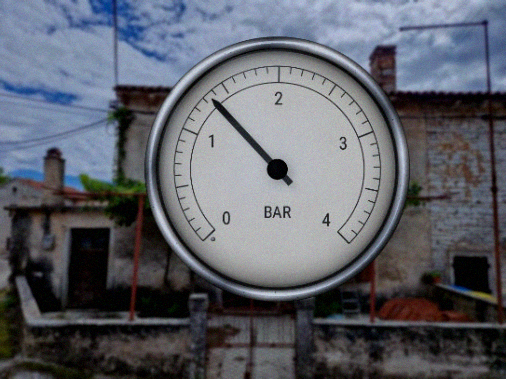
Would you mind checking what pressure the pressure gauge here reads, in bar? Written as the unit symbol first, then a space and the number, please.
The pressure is bar 1.35
